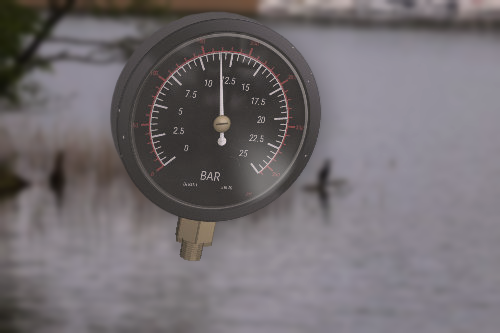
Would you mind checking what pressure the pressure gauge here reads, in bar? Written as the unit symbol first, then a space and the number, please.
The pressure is bar 11.5
